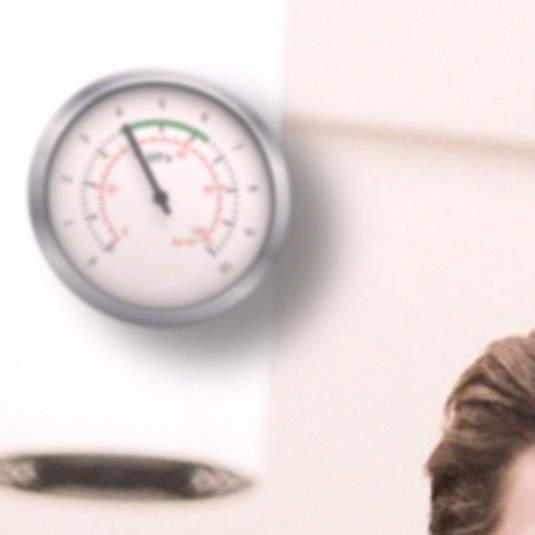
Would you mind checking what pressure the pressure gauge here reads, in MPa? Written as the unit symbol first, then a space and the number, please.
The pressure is MPa 4
